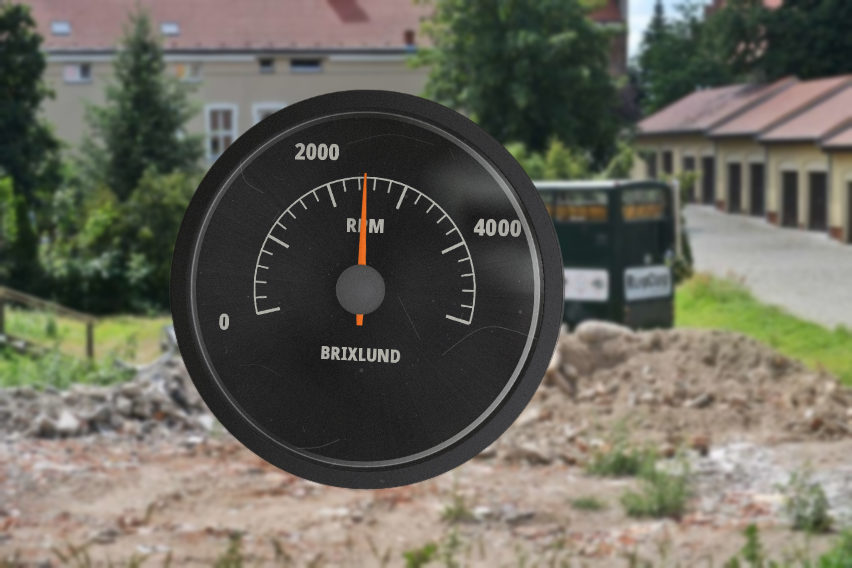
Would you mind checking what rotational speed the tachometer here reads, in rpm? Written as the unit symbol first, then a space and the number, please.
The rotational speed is rpm 2500
